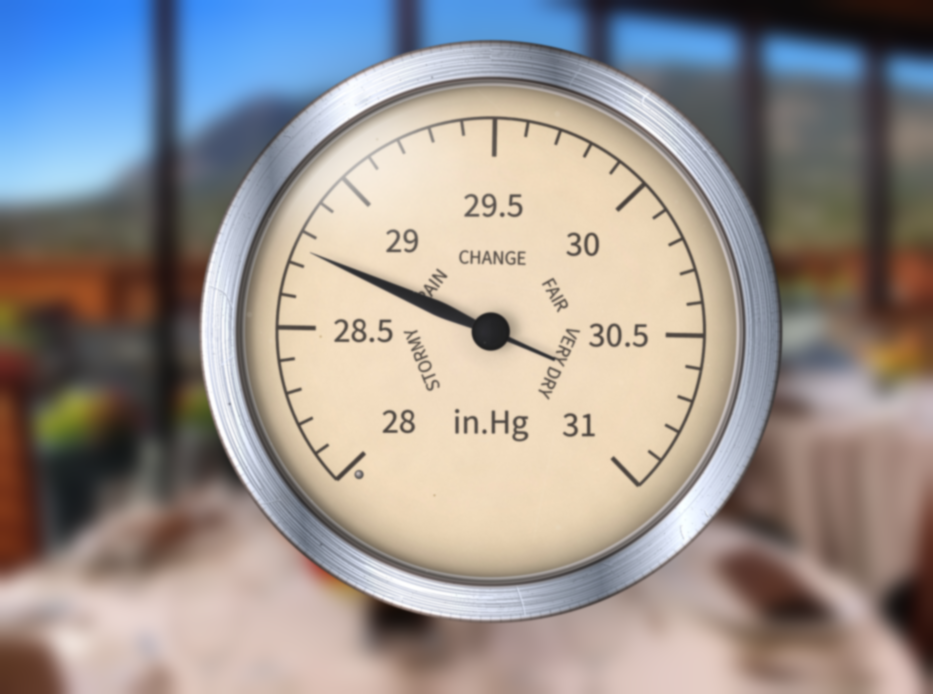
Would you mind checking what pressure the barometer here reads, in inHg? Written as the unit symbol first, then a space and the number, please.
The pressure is inHg 28.75
